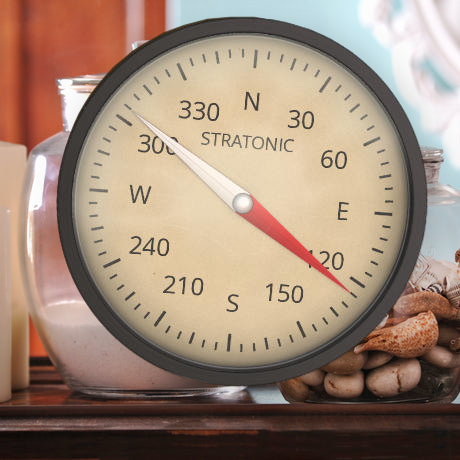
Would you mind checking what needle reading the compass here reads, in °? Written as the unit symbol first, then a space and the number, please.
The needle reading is ° 125
